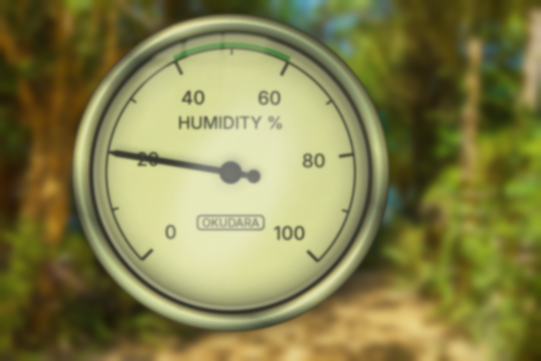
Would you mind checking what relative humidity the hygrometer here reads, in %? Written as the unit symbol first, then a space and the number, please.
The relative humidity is % 20
